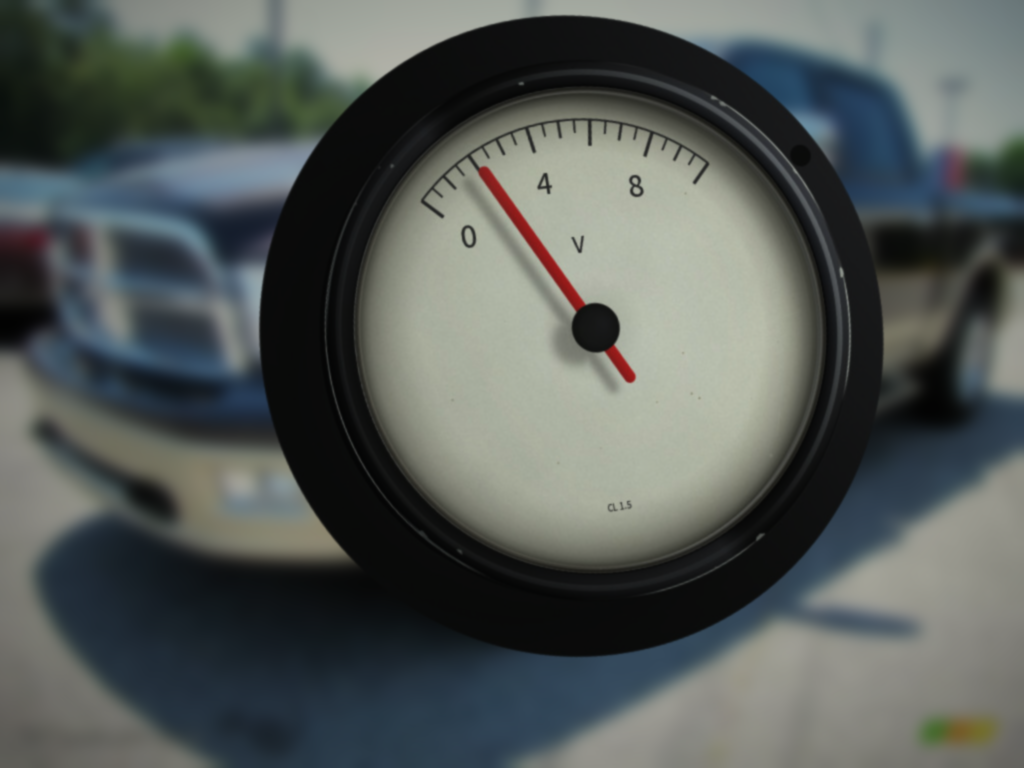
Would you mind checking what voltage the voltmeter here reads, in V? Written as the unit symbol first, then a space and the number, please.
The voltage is V 2
